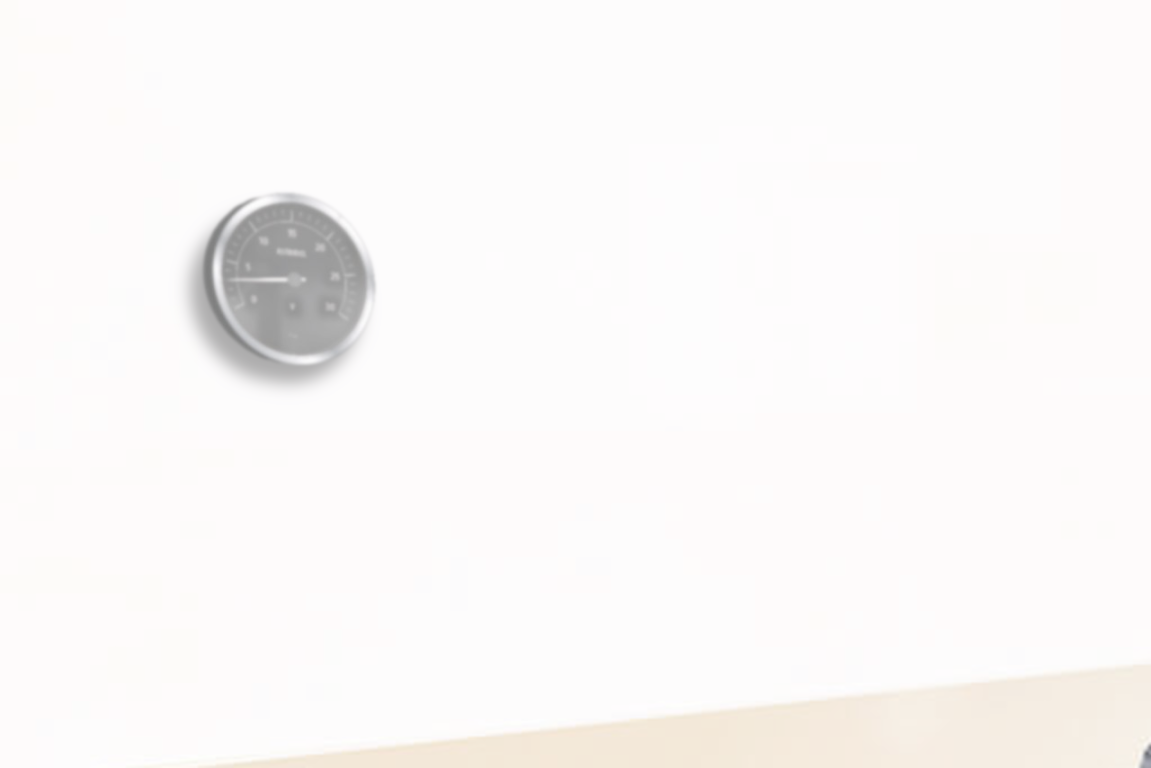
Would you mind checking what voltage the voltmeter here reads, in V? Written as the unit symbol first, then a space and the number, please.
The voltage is V 3
